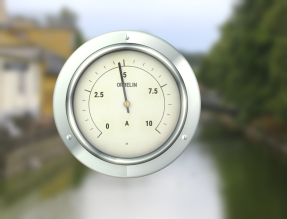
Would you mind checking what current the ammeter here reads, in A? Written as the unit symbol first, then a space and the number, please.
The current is A 4.75
